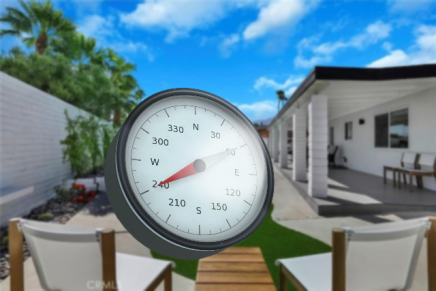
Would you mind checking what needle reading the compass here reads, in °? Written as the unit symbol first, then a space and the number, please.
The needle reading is ° 240
